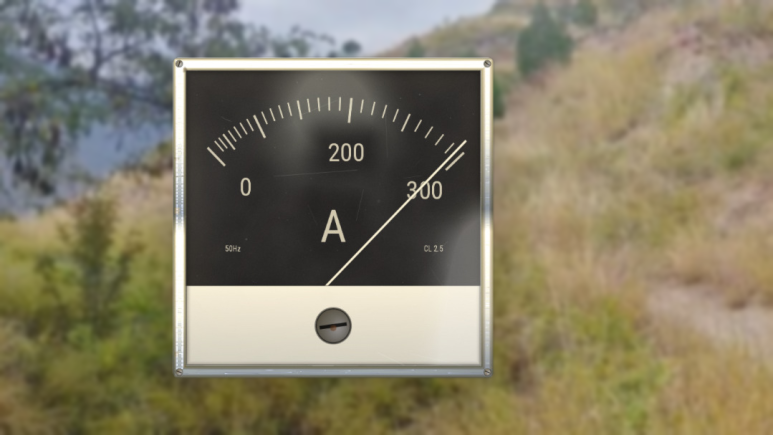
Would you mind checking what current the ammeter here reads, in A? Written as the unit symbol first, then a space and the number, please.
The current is A 295
